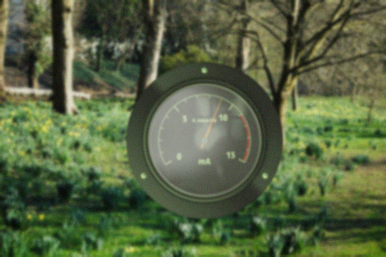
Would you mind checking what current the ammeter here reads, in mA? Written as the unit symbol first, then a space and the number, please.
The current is mA 9
